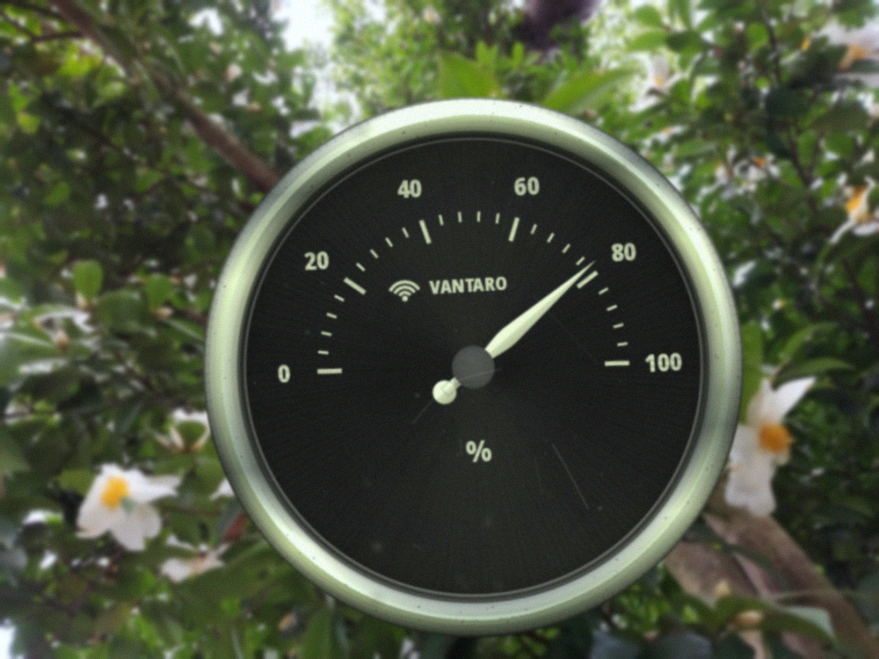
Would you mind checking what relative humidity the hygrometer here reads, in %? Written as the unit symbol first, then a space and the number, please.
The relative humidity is % 78
